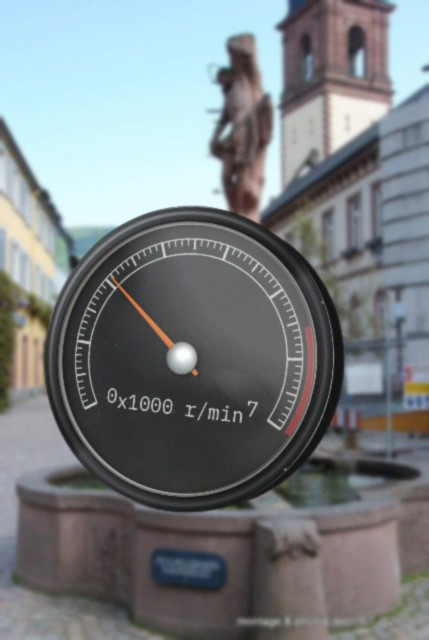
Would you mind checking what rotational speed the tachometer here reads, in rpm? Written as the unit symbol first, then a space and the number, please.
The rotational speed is rpm 2100
